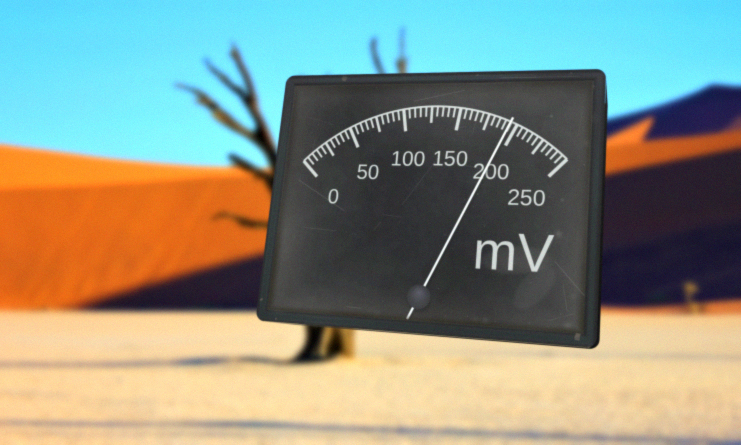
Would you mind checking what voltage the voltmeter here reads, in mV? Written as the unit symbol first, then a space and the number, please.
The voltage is mV 195
